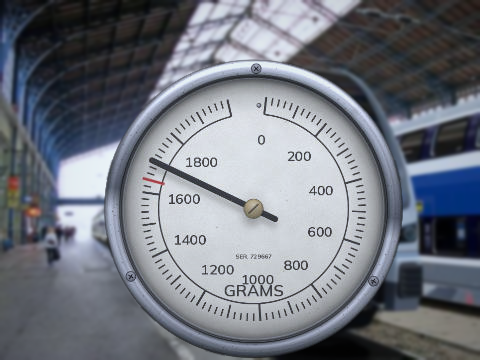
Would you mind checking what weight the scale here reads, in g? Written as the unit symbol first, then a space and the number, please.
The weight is g 1700
